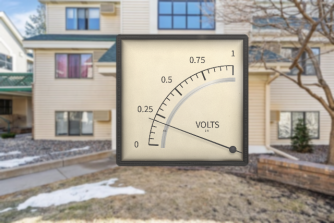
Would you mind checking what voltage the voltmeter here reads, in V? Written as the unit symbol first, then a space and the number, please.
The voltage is V 0.2
